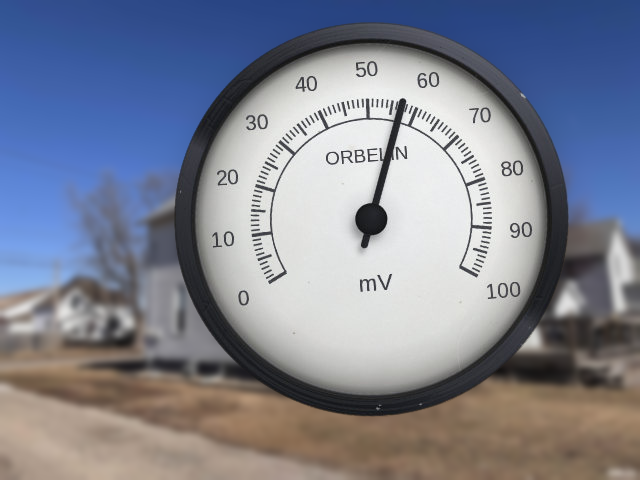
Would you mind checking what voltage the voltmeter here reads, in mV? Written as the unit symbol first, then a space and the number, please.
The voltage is mV 57
